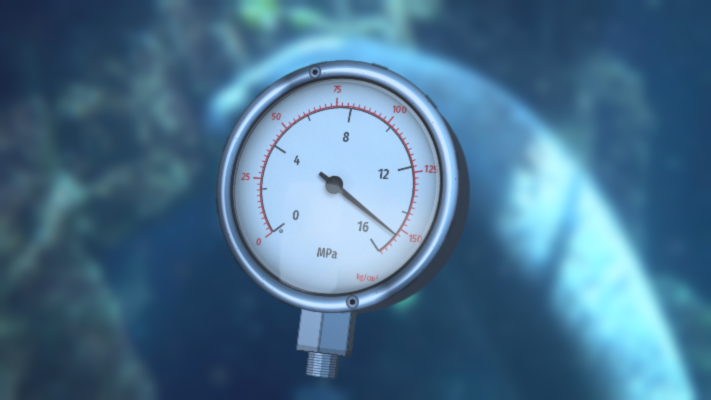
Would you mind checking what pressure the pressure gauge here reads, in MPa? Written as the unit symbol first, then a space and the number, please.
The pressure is MPa 15
